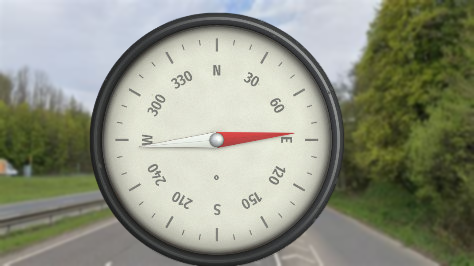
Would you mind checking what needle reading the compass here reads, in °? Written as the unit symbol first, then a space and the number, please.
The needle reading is ° 85
